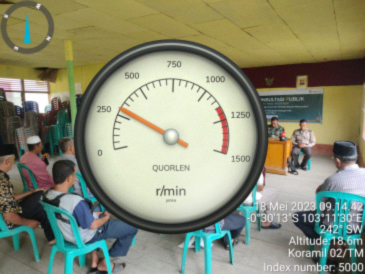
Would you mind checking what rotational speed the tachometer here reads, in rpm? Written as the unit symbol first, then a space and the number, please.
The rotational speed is rpm 300
